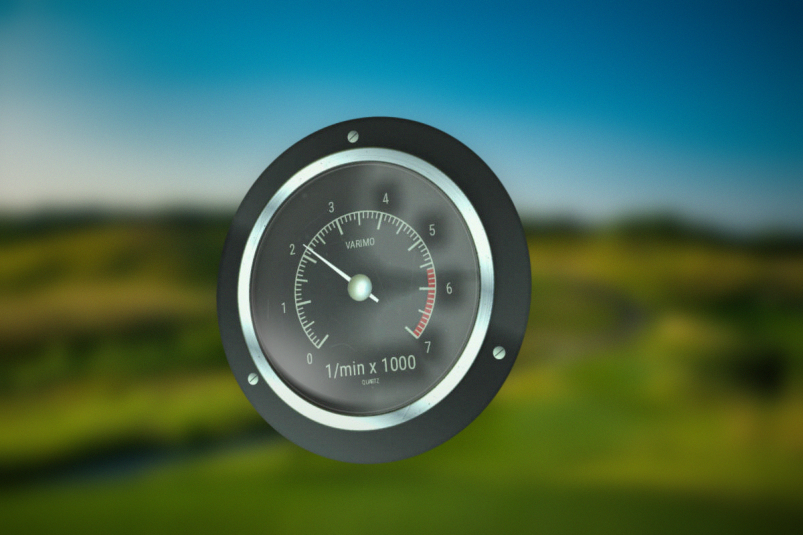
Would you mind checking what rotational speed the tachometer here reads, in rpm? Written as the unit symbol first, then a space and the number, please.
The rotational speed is rpm 2200
